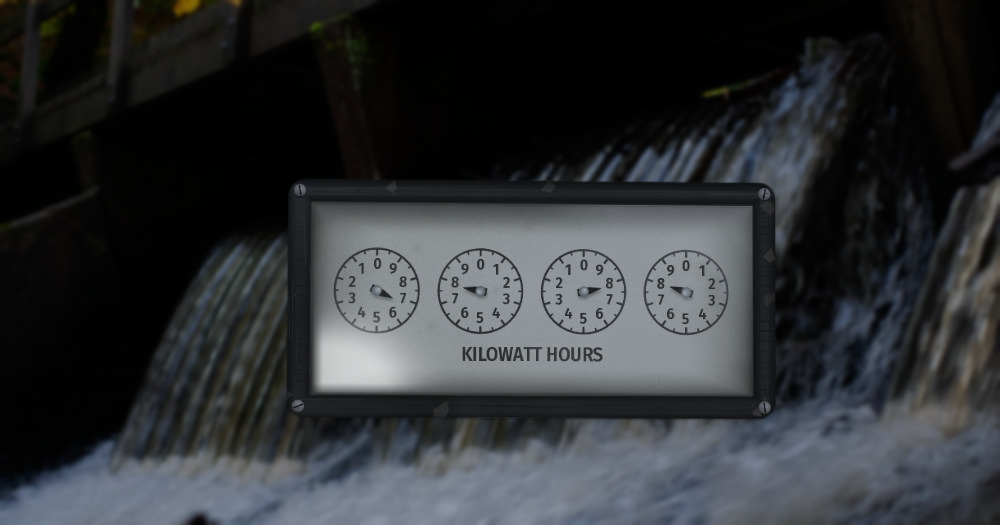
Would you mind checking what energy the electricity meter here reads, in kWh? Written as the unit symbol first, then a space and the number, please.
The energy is kWh 6778
